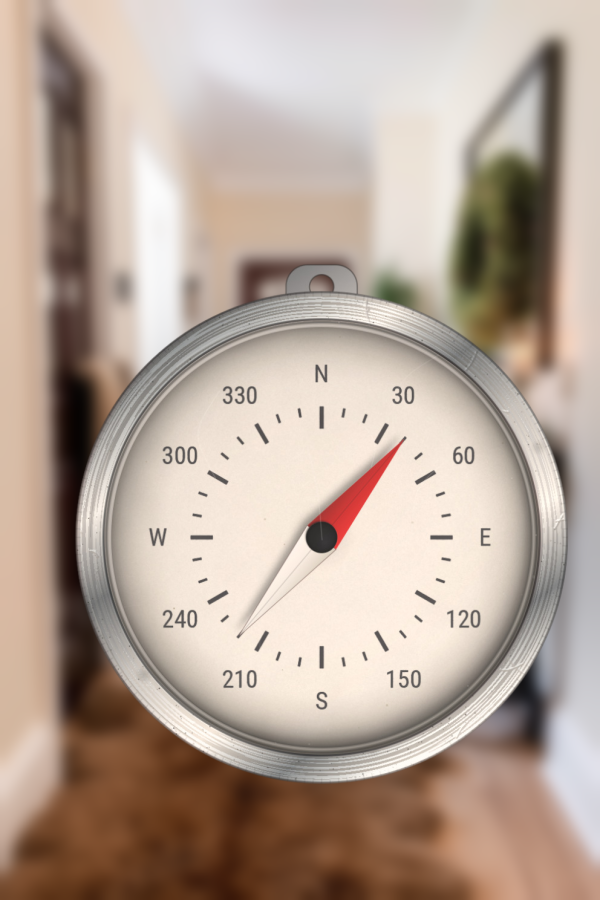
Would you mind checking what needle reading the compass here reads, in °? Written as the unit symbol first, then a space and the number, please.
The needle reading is ° 40
